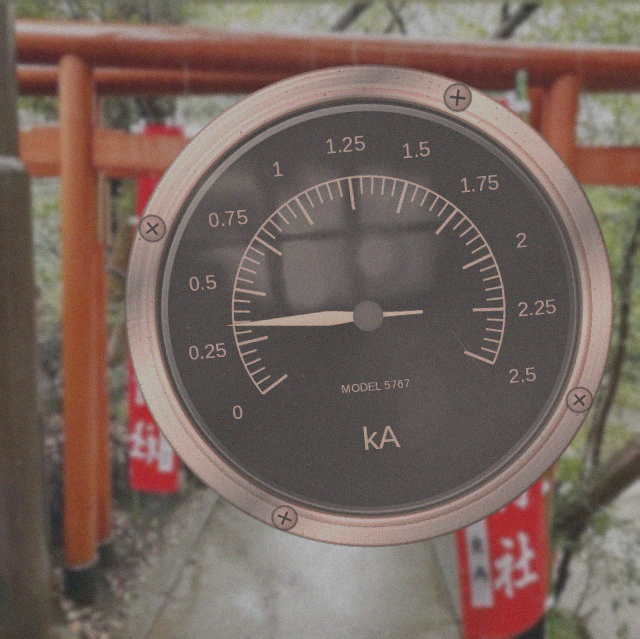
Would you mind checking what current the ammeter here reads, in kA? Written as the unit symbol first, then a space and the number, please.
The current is kA 0.35
